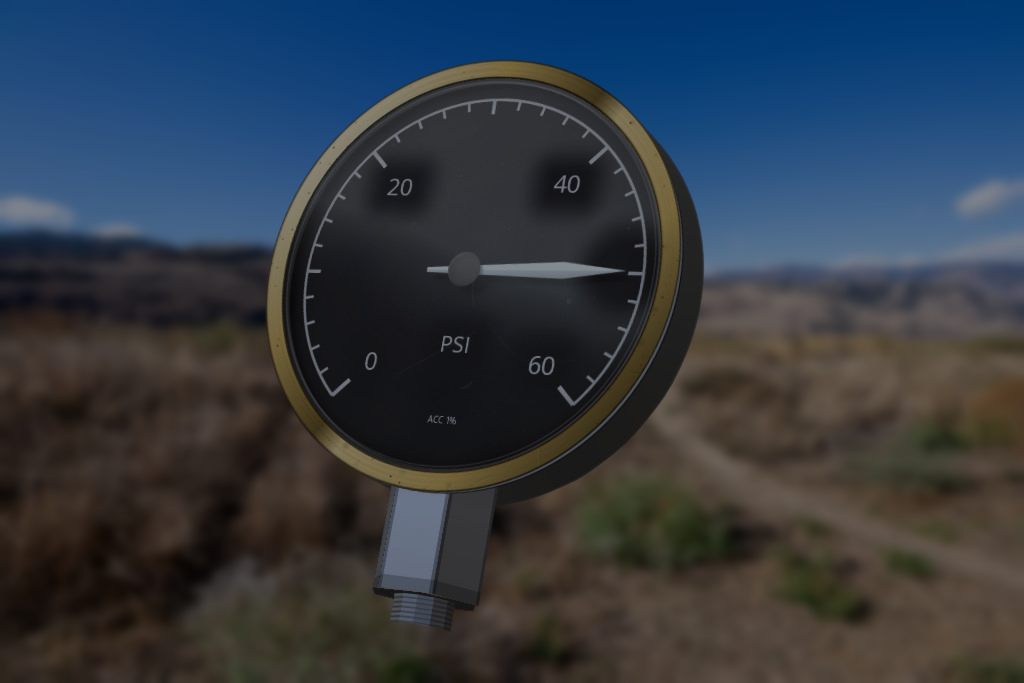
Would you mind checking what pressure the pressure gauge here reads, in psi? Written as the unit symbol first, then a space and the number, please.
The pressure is psi 50
